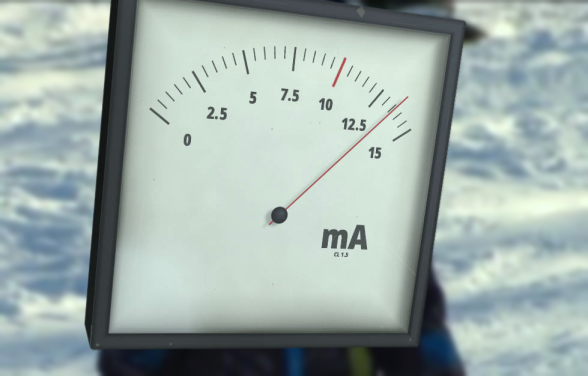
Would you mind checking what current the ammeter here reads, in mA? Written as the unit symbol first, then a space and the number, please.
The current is mA 13.5
